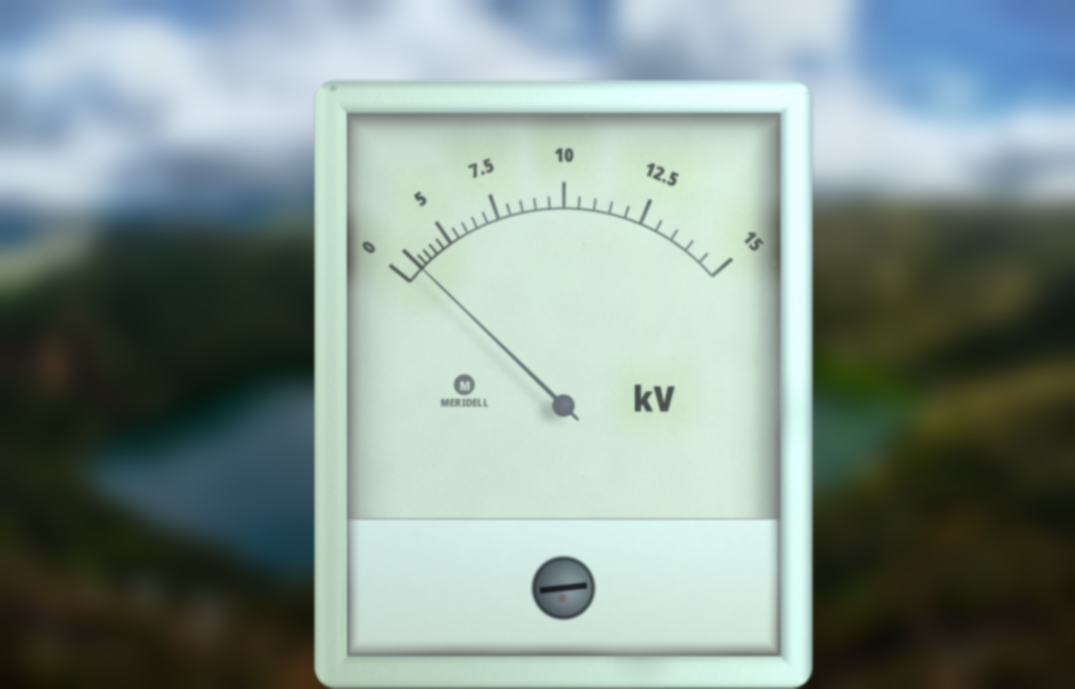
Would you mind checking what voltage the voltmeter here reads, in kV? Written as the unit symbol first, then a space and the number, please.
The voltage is kV 2.5
